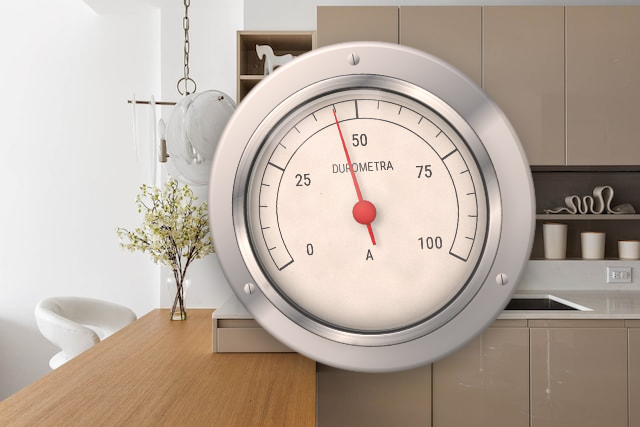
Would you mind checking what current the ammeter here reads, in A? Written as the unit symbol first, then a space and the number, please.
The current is A 45
